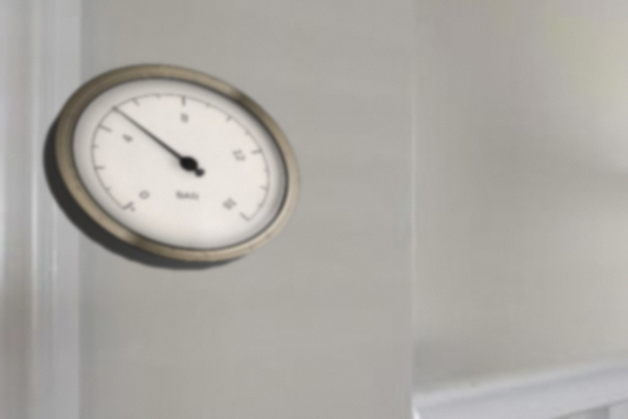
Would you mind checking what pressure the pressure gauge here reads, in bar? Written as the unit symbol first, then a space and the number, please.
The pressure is bar 5
